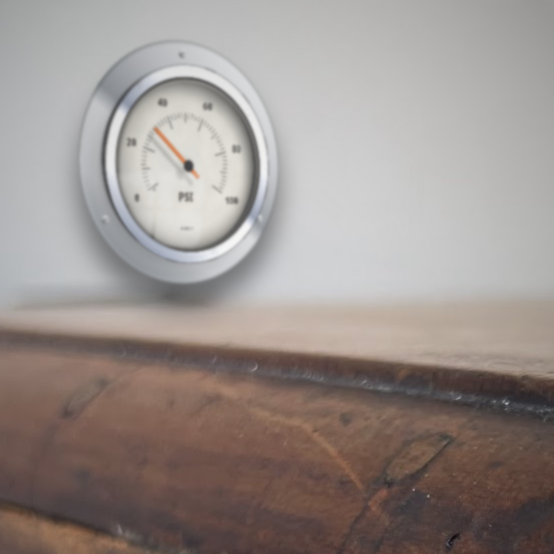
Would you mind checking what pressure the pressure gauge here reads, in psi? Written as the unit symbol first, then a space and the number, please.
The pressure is psi 30
